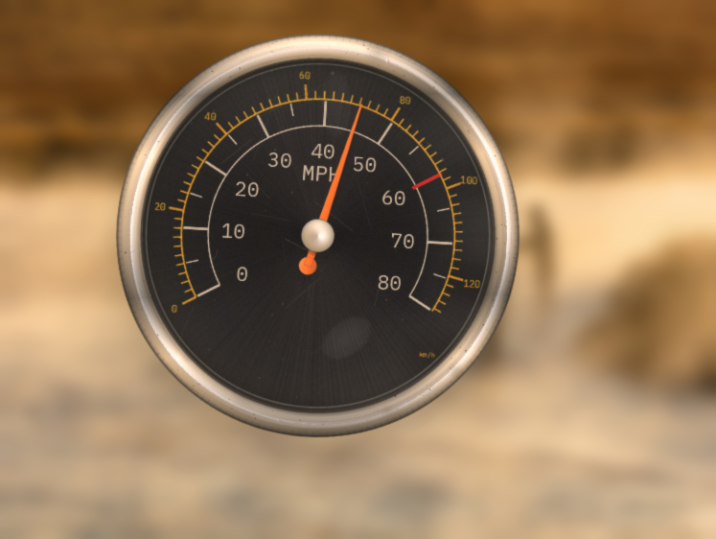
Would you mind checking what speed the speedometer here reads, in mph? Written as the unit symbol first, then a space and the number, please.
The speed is mph 45
